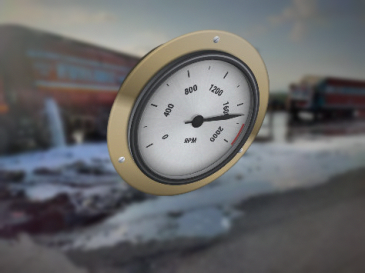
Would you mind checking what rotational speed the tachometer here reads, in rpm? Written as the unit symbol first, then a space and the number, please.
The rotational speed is rpm 1700
